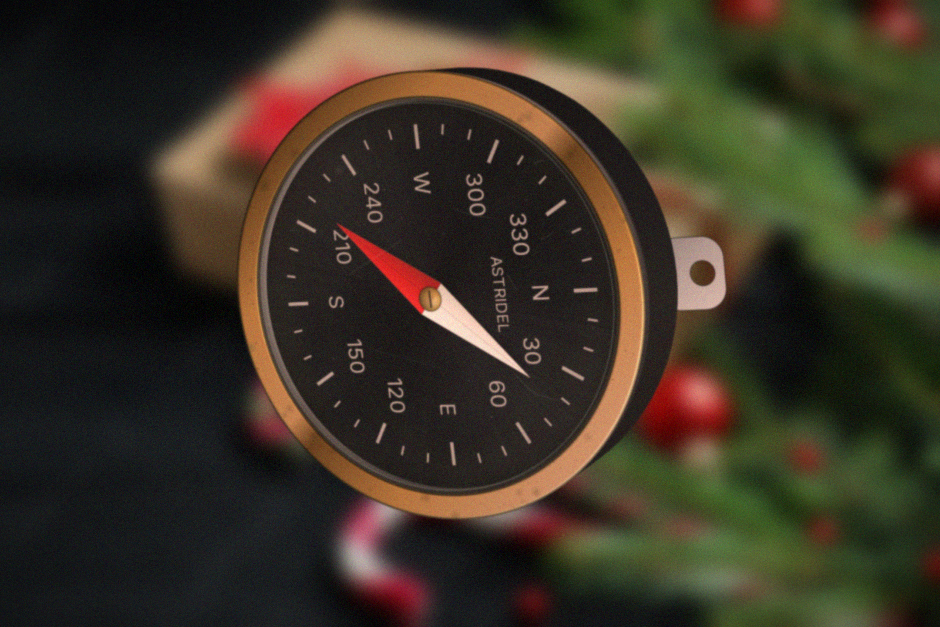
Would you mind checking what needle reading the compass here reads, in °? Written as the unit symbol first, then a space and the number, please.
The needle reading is ° 220
